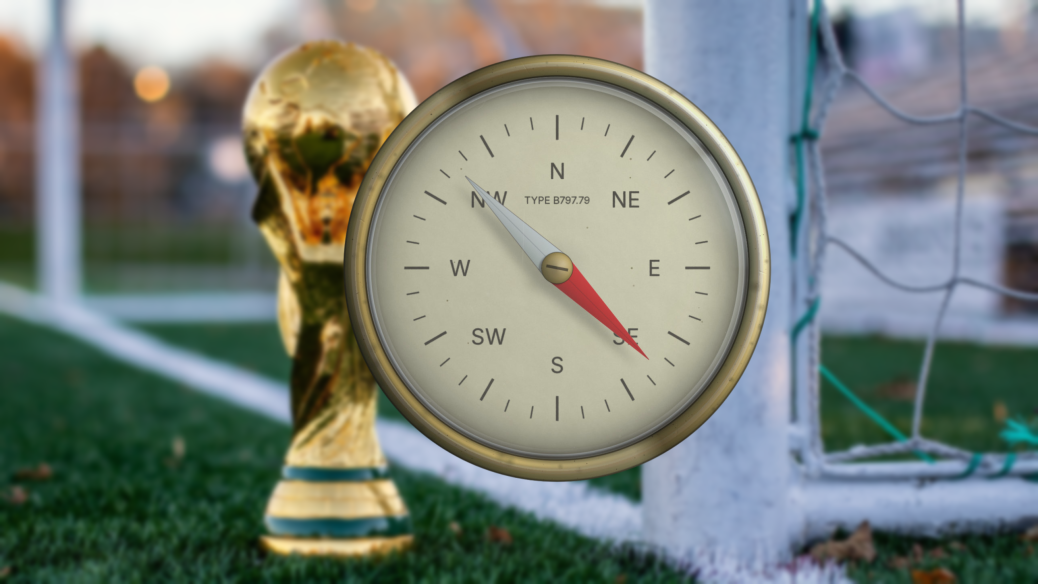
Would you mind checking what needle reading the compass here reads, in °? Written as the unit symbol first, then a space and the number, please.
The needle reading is ° 135
